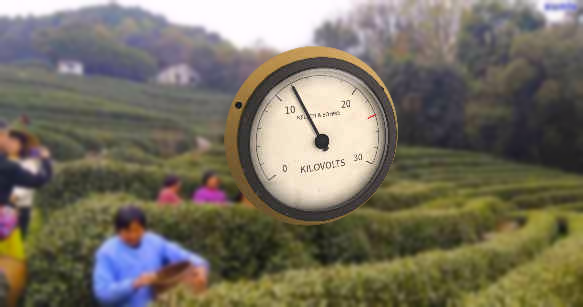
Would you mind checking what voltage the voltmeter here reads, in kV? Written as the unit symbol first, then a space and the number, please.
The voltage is kV 12
